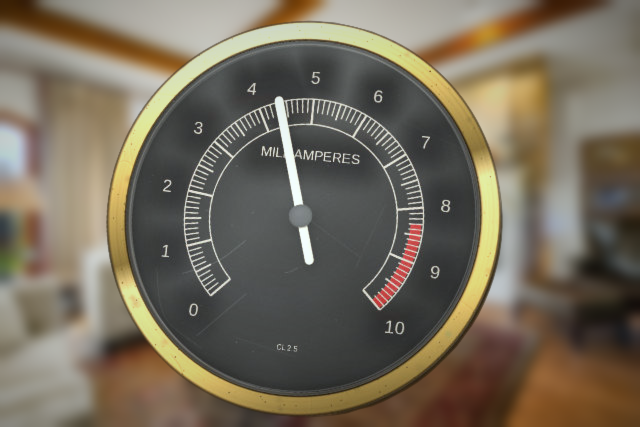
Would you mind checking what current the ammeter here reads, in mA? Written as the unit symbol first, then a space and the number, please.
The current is mA 4.4
